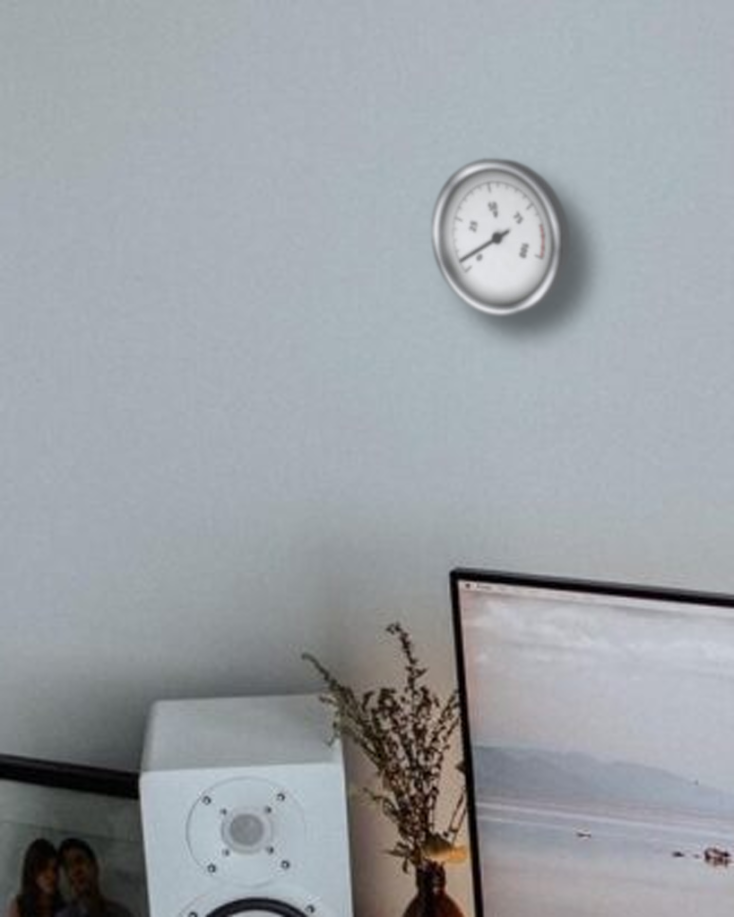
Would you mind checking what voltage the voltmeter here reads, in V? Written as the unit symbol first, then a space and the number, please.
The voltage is V 5
